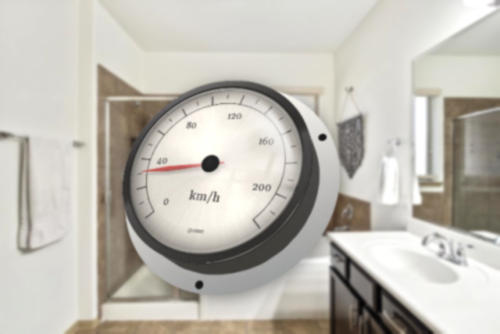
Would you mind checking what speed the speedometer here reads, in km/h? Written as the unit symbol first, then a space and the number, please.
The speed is km/h 30
